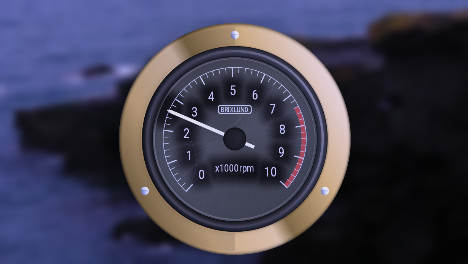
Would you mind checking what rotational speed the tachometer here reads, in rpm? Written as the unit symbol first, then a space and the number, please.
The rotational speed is rpm 2600
